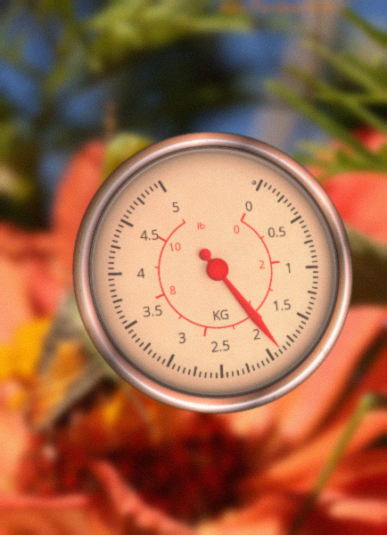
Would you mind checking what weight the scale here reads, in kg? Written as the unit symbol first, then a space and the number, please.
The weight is kg 1.9
